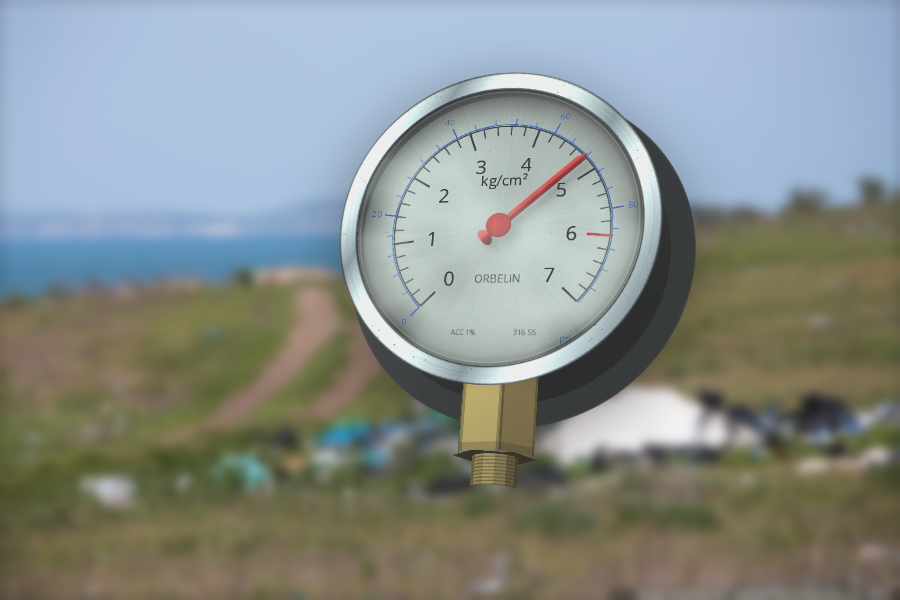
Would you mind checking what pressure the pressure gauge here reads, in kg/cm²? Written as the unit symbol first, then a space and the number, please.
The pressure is kg/cm² 4.8
